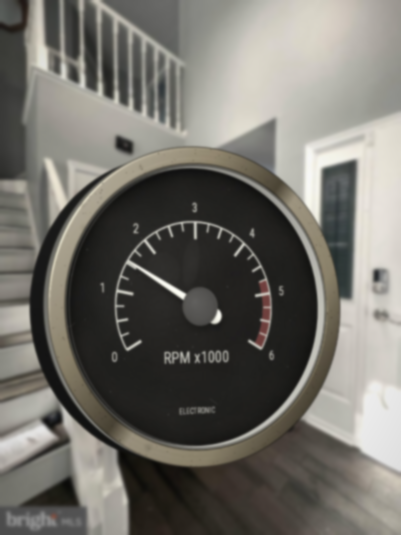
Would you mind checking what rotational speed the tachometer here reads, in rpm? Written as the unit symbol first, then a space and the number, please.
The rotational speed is rpm 1500
